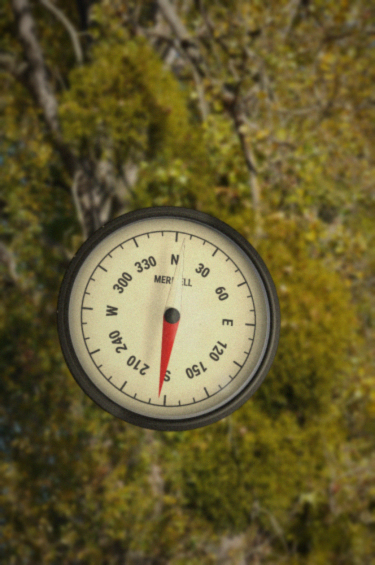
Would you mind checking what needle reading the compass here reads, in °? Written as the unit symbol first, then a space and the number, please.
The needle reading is ° 185
